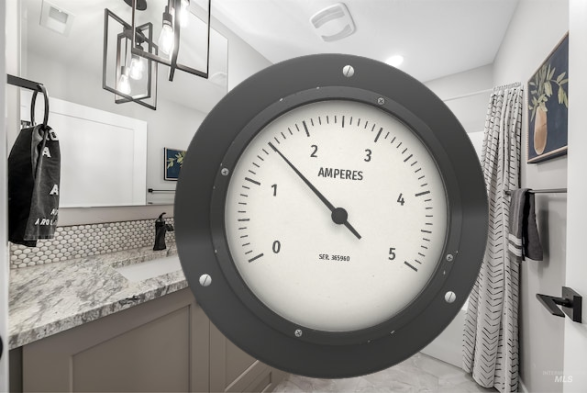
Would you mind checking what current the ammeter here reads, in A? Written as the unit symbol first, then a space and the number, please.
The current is A 1.5
